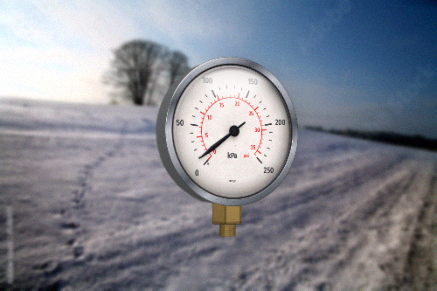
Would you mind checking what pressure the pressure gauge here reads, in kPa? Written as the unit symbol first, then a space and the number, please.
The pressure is kPa 10
